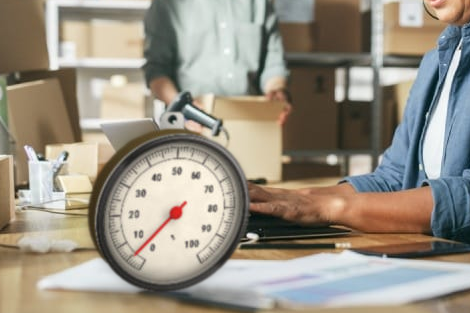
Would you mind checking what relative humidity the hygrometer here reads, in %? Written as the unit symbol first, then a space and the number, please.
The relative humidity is % 5
